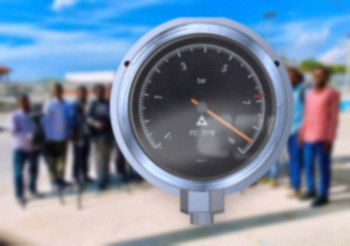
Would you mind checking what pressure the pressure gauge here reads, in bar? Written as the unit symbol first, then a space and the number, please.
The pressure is bar 8.5
